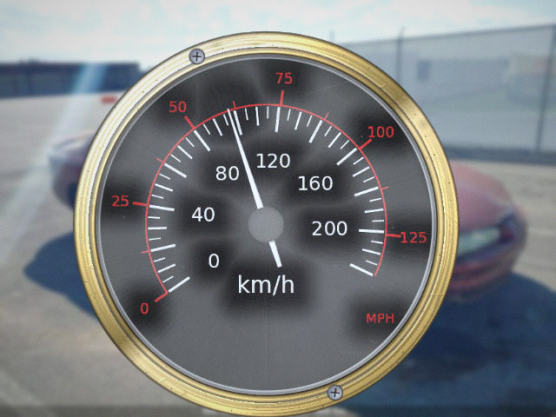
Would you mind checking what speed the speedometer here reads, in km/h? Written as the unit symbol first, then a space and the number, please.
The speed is km/h 97.5
